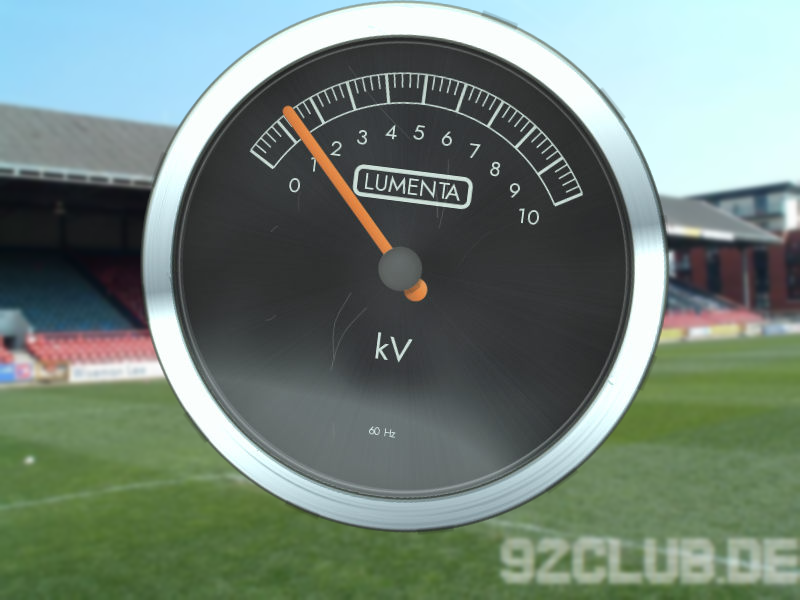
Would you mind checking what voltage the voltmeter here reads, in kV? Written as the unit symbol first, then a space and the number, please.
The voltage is kV 1.4
